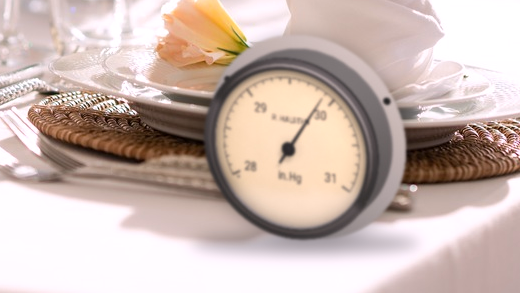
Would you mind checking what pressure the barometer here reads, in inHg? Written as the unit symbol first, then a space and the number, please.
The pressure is inHg 29.9
